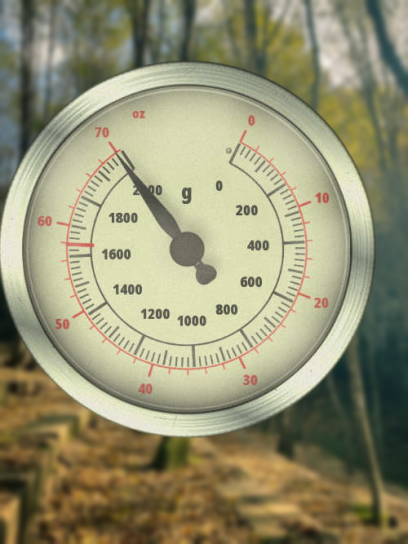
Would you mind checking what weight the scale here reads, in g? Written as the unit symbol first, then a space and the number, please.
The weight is g 1980
